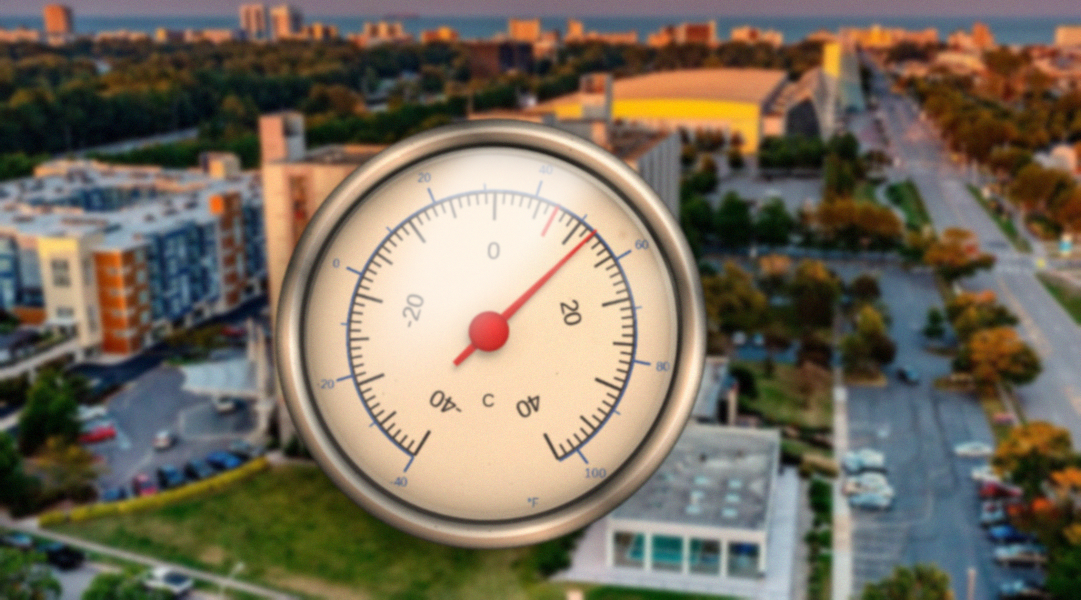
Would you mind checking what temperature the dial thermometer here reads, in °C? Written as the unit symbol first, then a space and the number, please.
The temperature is °C 12
